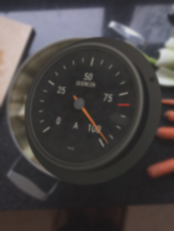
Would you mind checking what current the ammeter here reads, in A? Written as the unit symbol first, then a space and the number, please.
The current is A 97.5
